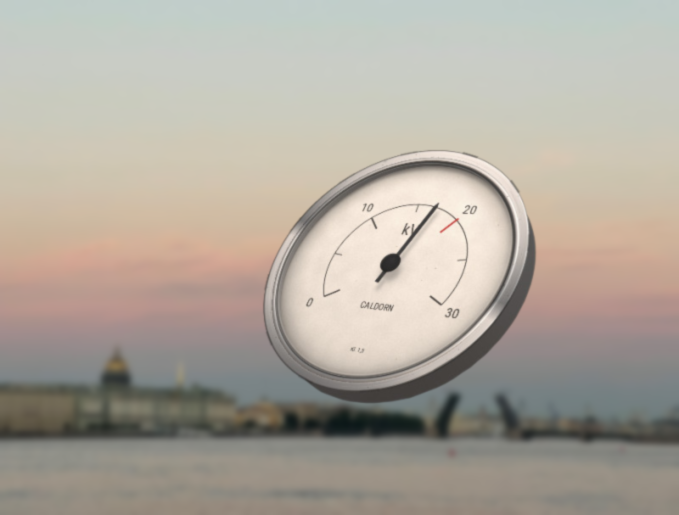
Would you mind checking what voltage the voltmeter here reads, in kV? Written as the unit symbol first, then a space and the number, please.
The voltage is kV 17.5
